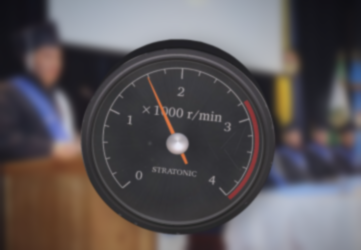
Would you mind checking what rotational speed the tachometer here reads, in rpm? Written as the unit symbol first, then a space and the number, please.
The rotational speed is rpm 1600
